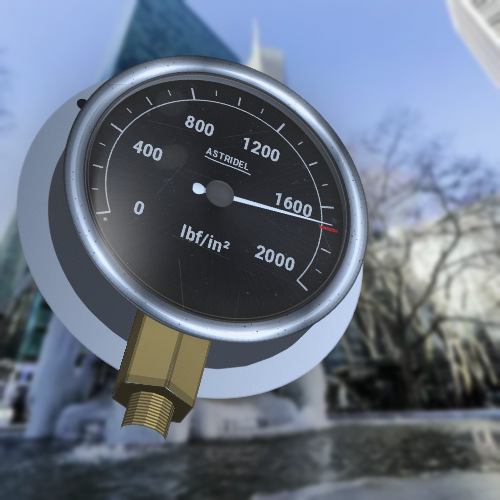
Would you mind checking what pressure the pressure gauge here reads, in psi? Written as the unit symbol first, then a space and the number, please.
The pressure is psi 1700
